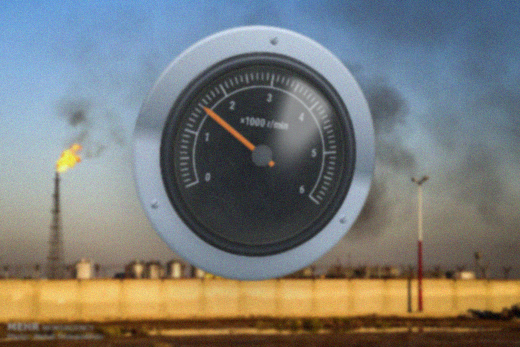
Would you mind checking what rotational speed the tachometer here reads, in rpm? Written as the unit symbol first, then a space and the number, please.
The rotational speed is rpm 1500
